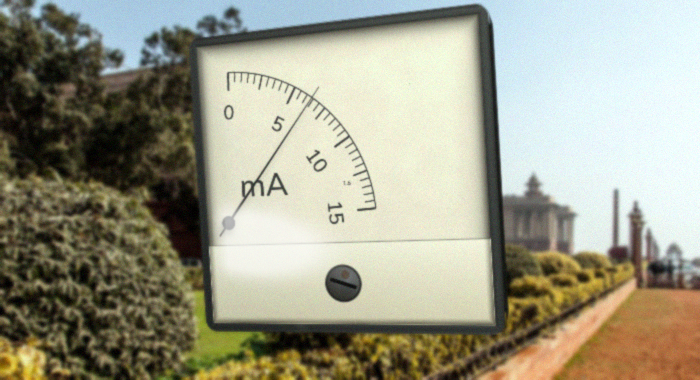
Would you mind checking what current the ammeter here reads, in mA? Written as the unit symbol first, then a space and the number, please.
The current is mA 6.5
